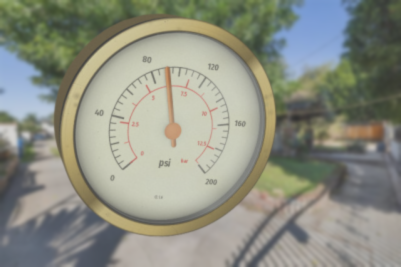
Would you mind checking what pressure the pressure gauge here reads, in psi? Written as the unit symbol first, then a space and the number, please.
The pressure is psi 90
